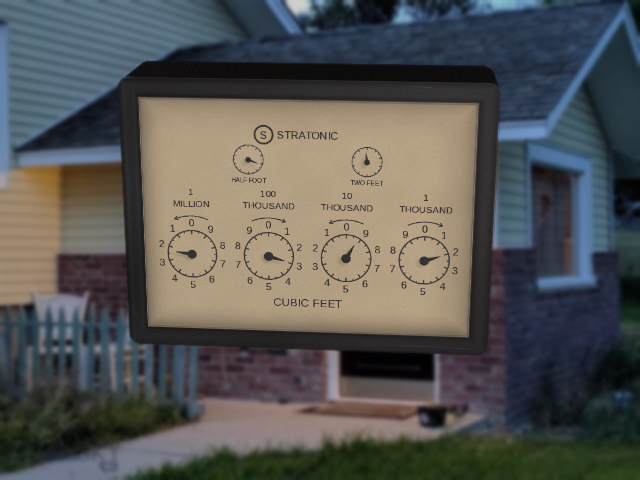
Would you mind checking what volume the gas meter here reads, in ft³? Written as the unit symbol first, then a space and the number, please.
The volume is ft³ 229200
